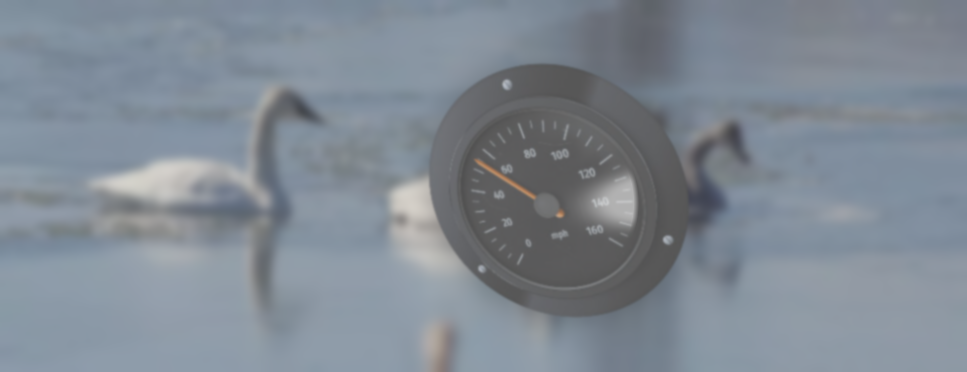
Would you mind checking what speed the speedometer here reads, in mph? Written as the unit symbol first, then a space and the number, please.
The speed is mph 55
